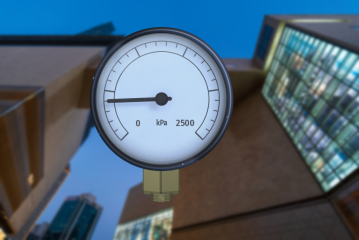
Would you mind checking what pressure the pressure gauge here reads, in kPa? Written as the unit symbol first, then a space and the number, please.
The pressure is kPa 400
